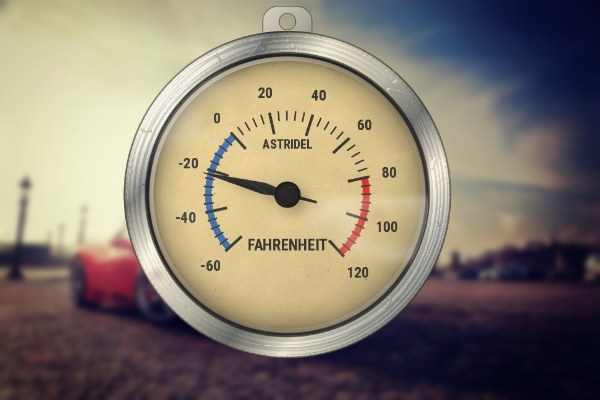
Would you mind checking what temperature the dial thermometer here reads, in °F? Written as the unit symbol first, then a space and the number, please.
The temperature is °F -22
